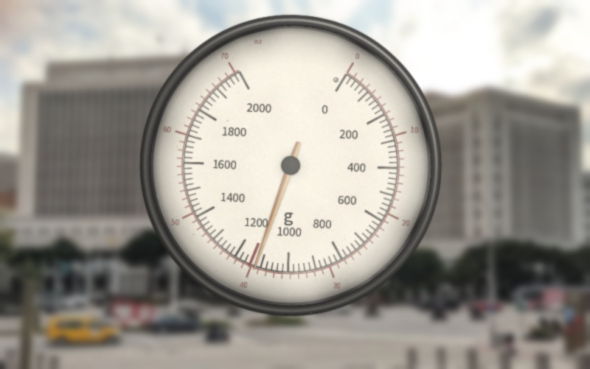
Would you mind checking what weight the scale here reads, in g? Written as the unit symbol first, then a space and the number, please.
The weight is g 1120
